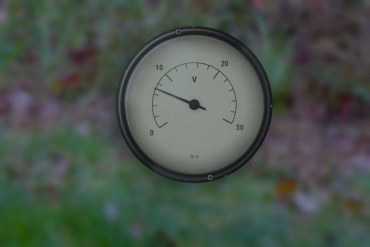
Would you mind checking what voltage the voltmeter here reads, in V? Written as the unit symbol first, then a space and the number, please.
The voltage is V 7
